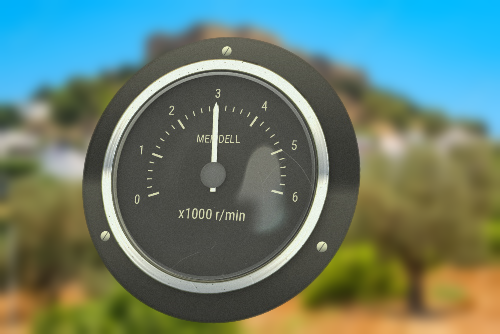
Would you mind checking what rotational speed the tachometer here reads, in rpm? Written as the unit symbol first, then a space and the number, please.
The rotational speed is rpm 3000
